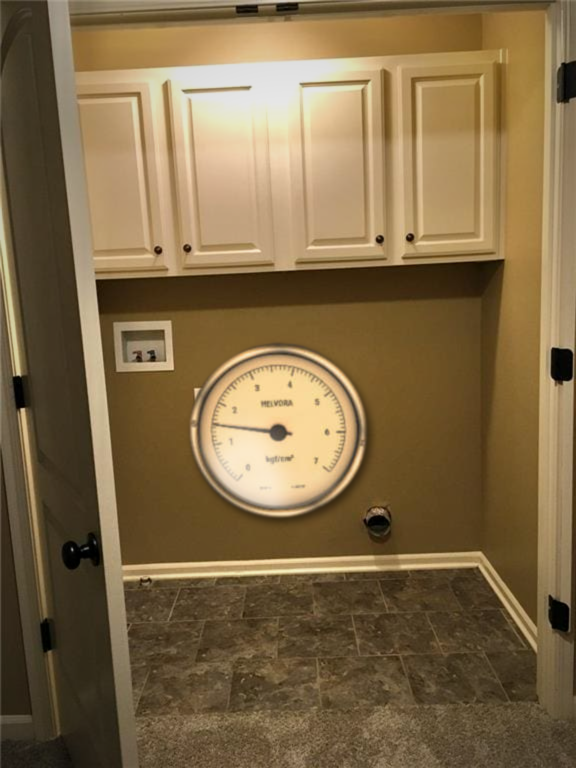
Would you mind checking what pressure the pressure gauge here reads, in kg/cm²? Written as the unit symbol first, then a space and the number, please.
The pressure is kg/cm² 1.5
